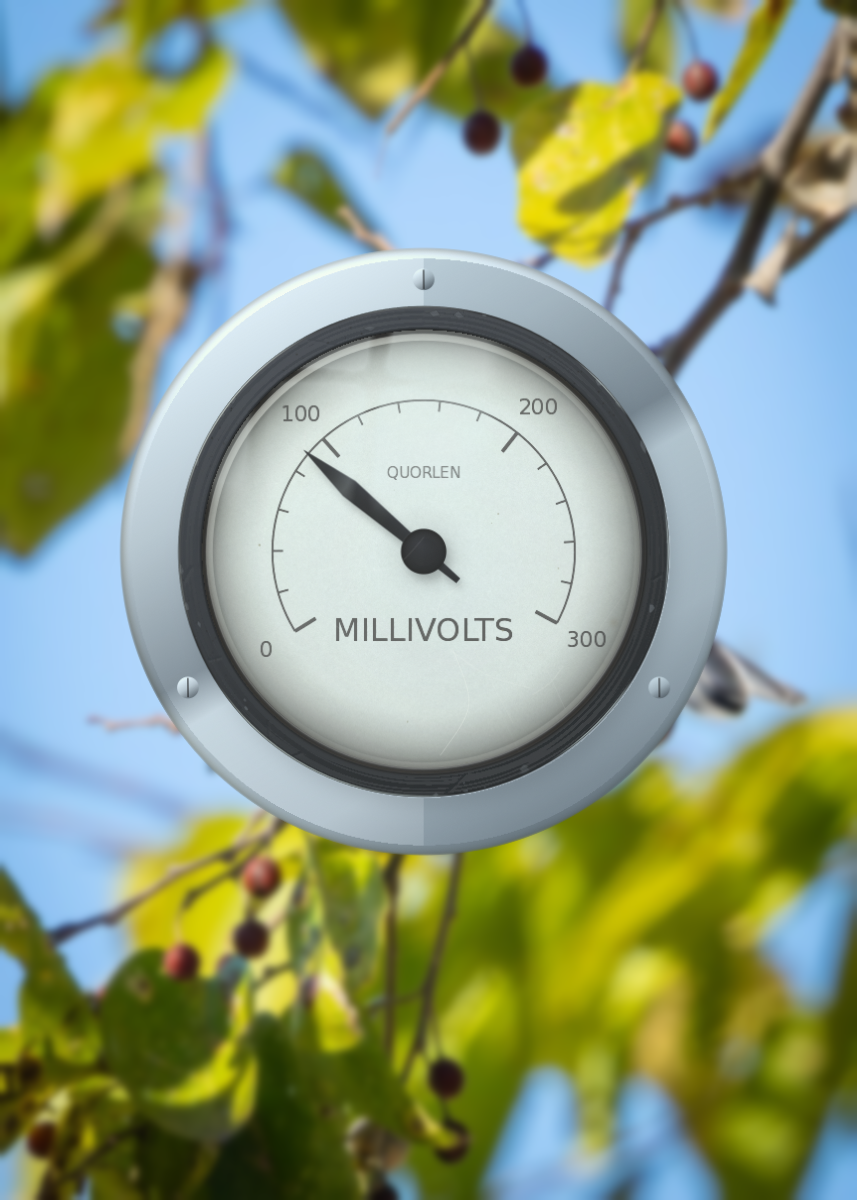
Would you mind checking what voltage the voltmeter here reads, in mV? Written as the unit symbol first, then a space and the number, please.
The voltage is mV 90
